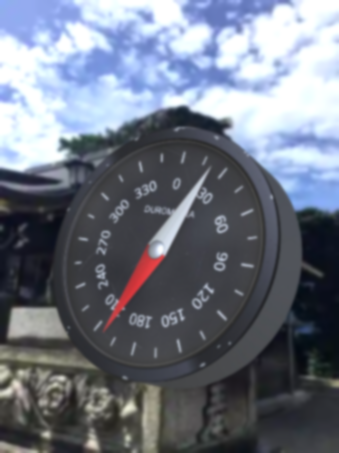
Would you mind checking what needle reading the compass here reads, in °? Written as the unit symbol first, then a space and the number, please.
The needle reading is ° 202.5
